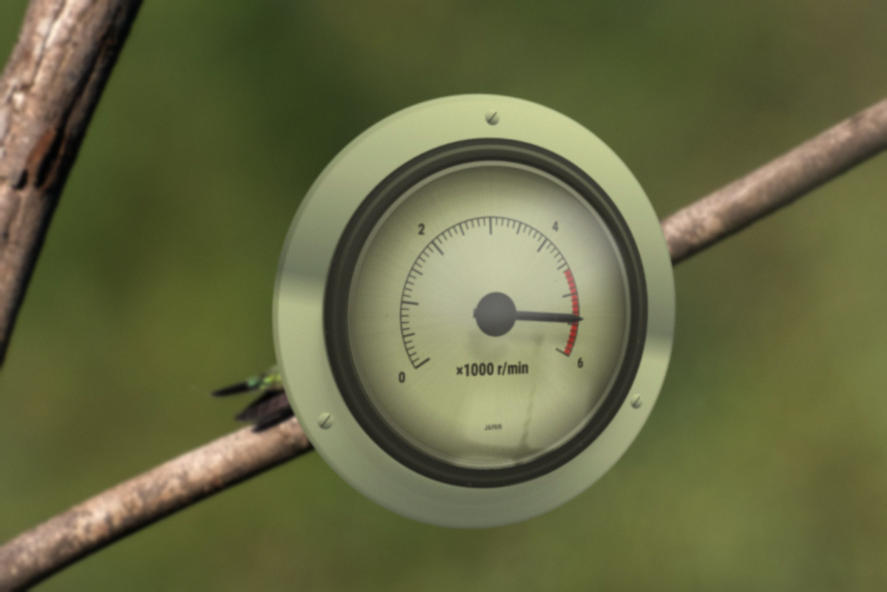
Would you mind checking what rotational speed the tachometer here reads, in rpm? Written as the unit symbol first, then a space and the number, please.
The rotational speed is rpm 5400
